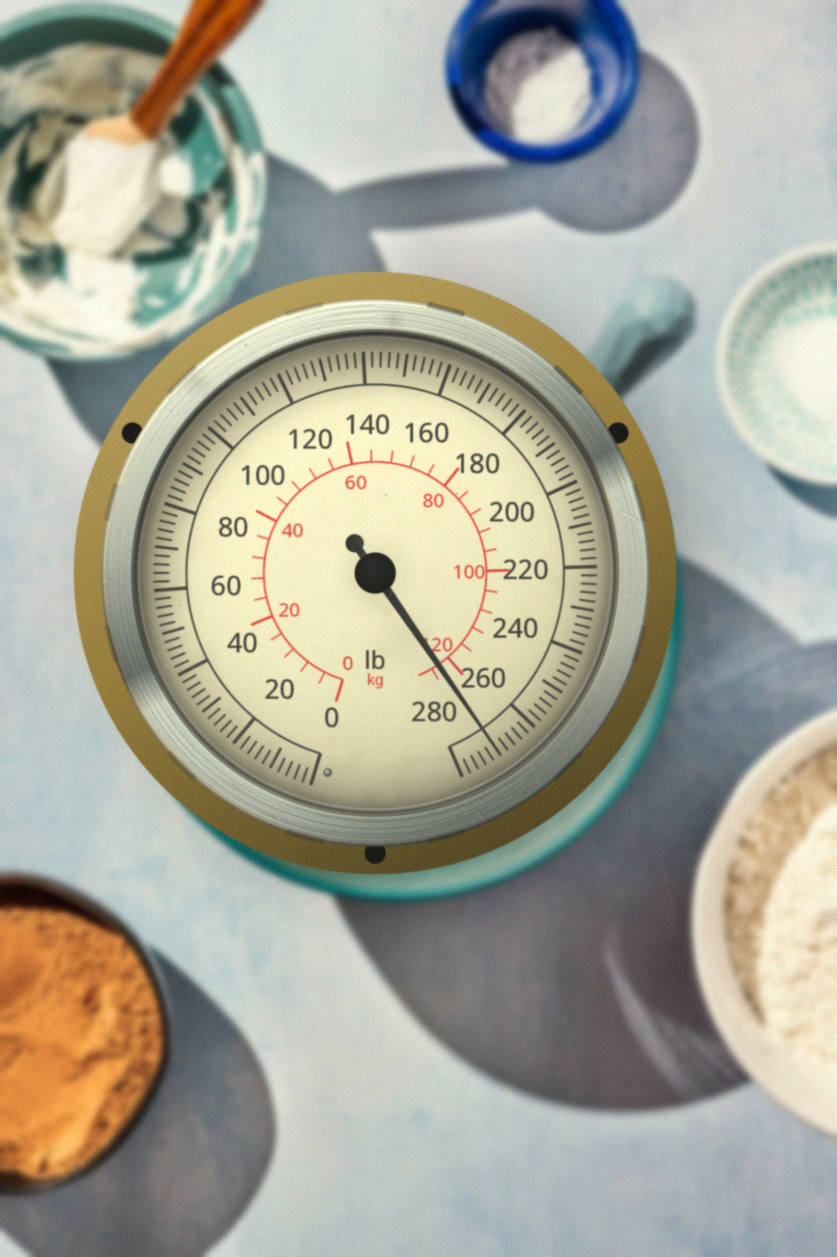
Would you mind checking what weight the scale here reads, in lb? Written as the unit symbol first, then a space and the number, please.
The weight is lb 270
